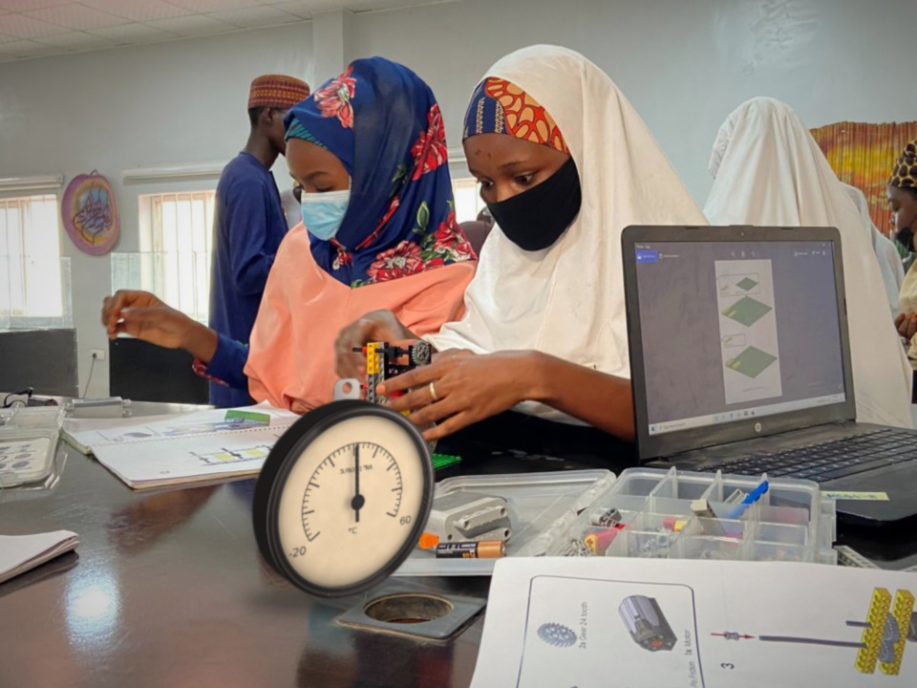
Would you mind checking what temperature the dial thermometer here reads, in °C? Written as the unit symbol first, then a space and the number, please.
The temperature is °C 20
